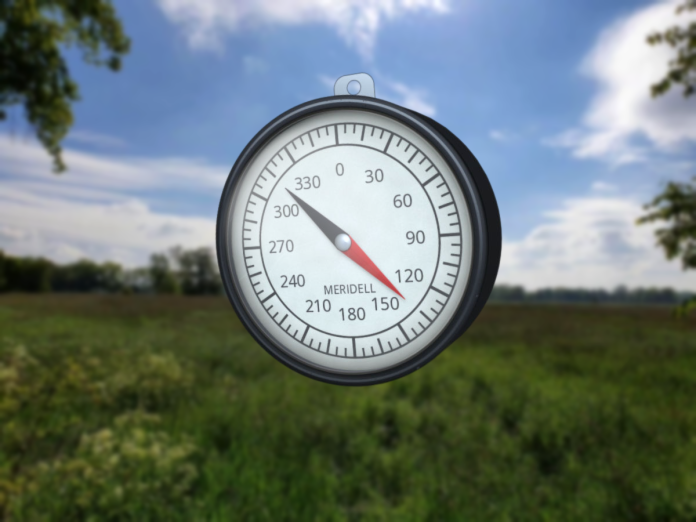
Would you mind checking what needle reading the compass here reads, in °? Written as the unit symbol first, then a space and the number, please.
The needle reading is ° 135
